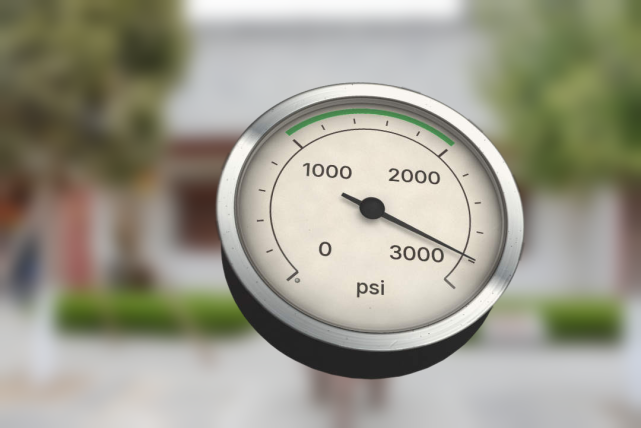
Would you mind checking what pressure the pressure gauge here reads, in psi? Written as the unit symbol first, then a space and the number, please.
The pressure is psi 2800
